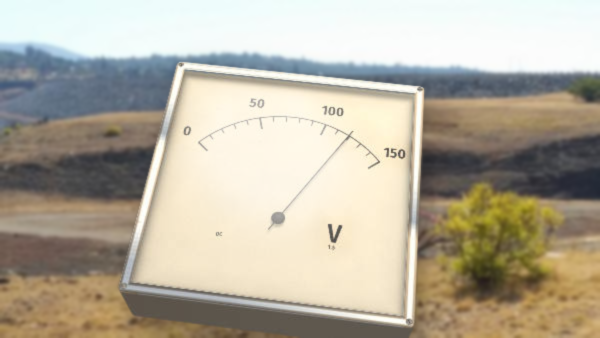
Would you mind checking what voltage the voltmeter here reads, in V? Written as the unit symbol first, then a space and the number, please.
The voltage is V 120
